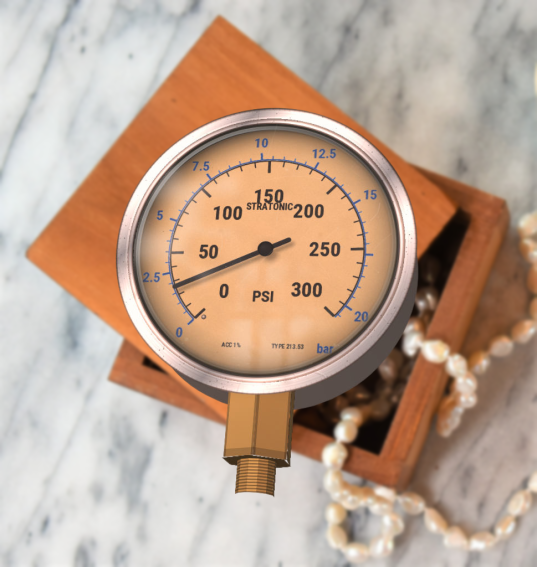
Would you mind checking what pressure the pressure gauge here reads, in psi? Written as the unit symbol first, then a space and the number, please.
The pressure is psi 25
